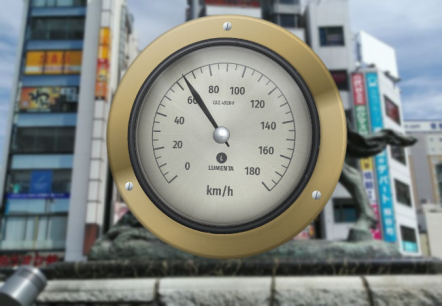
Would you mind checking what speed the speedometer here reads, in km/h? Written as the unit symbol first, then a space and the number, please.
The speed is km/h 65
